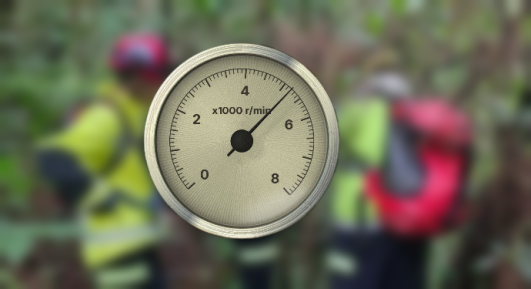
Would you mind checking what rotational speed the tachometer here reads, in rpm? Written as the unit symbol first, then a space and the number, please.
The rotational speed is rpm 5200
